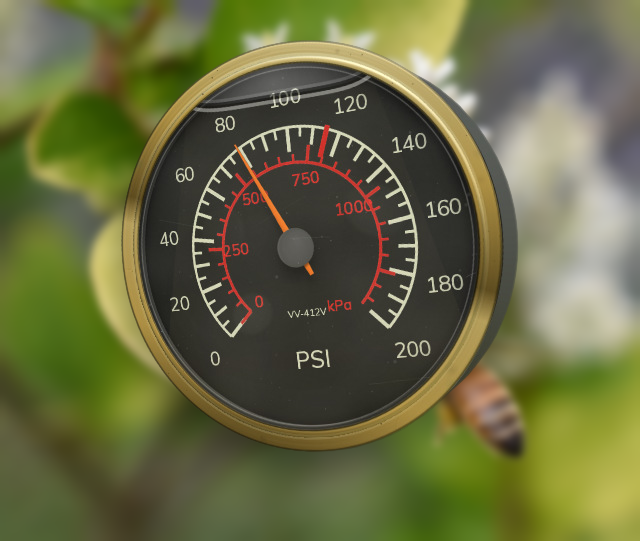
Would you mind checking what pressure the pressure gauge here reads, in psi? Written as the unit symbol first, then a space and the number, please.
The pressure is psi 80
